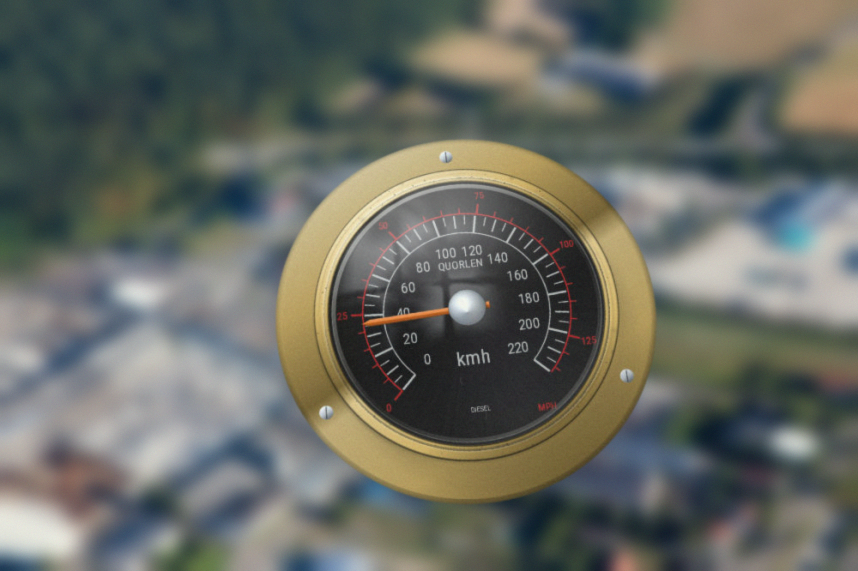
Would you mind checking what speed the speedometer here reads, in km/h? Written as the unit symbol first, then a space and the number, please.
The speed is km/h 35
